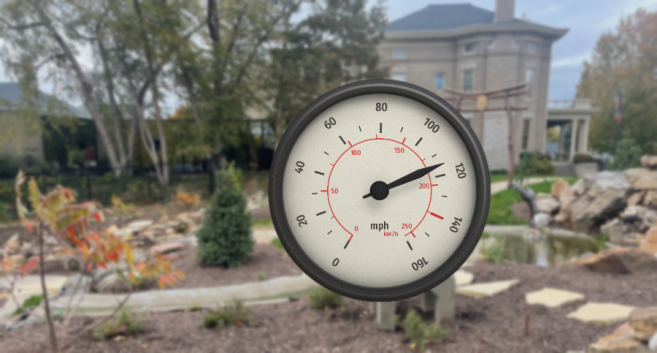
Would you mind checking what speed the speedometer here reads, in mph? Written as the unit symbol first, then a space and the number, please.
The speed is mph 115
